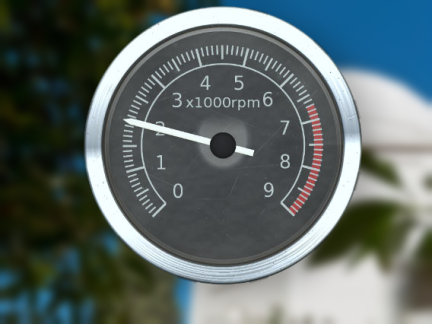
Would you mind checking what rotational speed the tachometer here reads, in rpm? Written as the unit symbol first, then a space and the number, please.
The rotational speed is rpm 2000
